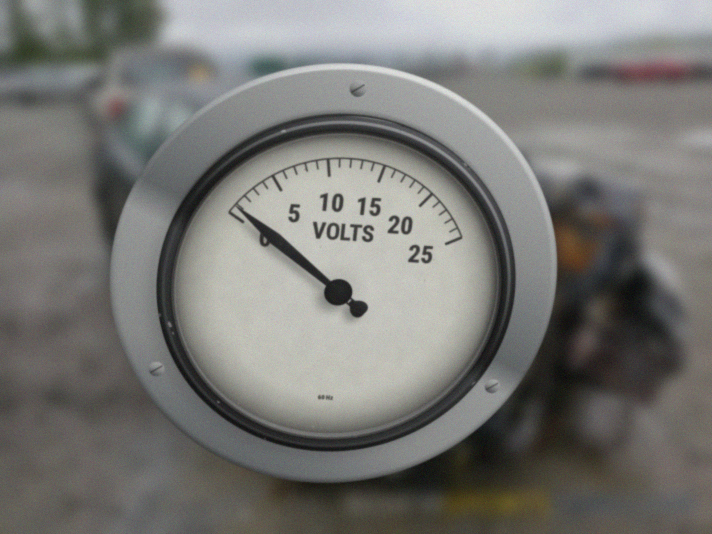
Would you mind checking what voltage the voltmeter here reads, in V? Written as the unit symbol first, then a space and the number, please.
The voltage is V 1
